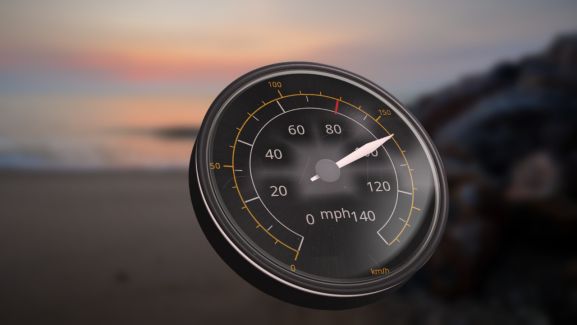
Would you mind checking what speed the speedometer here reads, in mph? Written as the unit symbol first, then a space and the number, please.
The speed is mph 100
